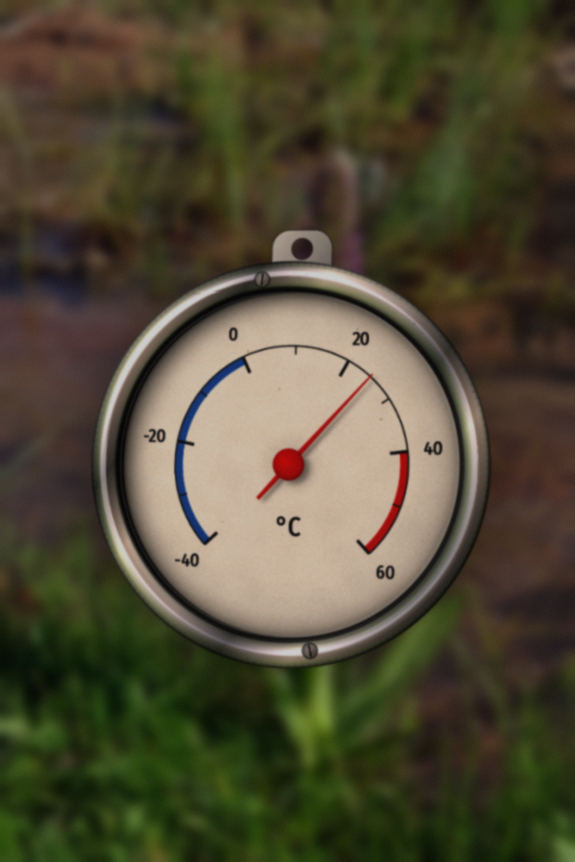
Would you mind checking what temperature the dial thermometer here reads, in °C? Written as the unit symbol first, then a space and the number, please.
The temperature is °C 25
